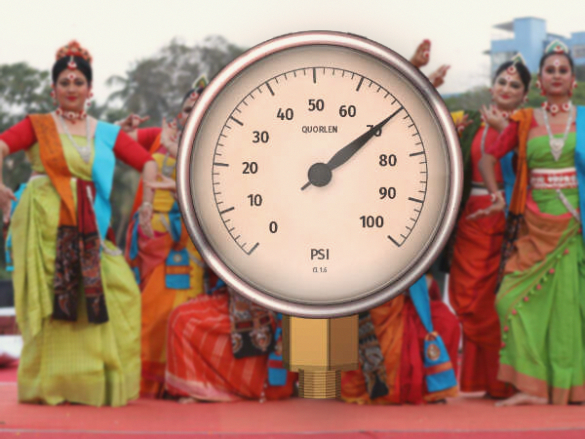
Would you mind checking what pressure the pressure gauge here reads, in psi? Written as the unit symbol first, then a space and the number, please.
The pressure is psi 70
